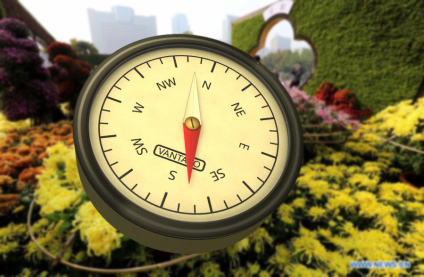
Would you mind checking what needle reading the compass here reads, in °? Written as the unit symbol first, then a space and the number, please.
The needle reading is ° 165
